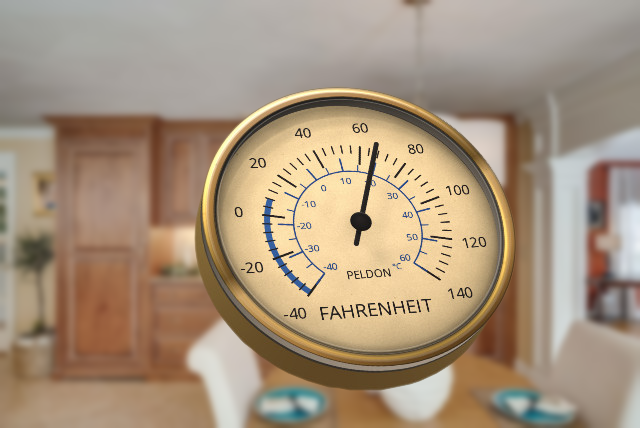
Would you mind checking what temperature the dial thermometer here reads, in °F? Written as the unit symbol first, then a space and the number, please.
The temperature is °F 66
